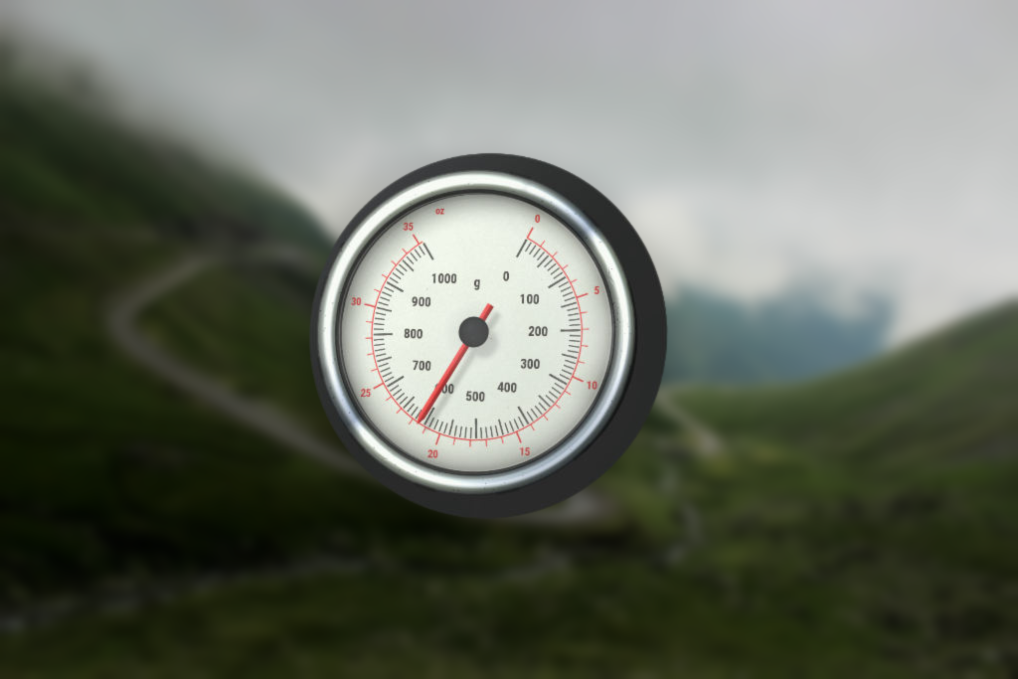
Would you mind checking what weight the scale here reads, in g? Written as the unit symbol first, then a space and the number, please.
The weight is g 610
